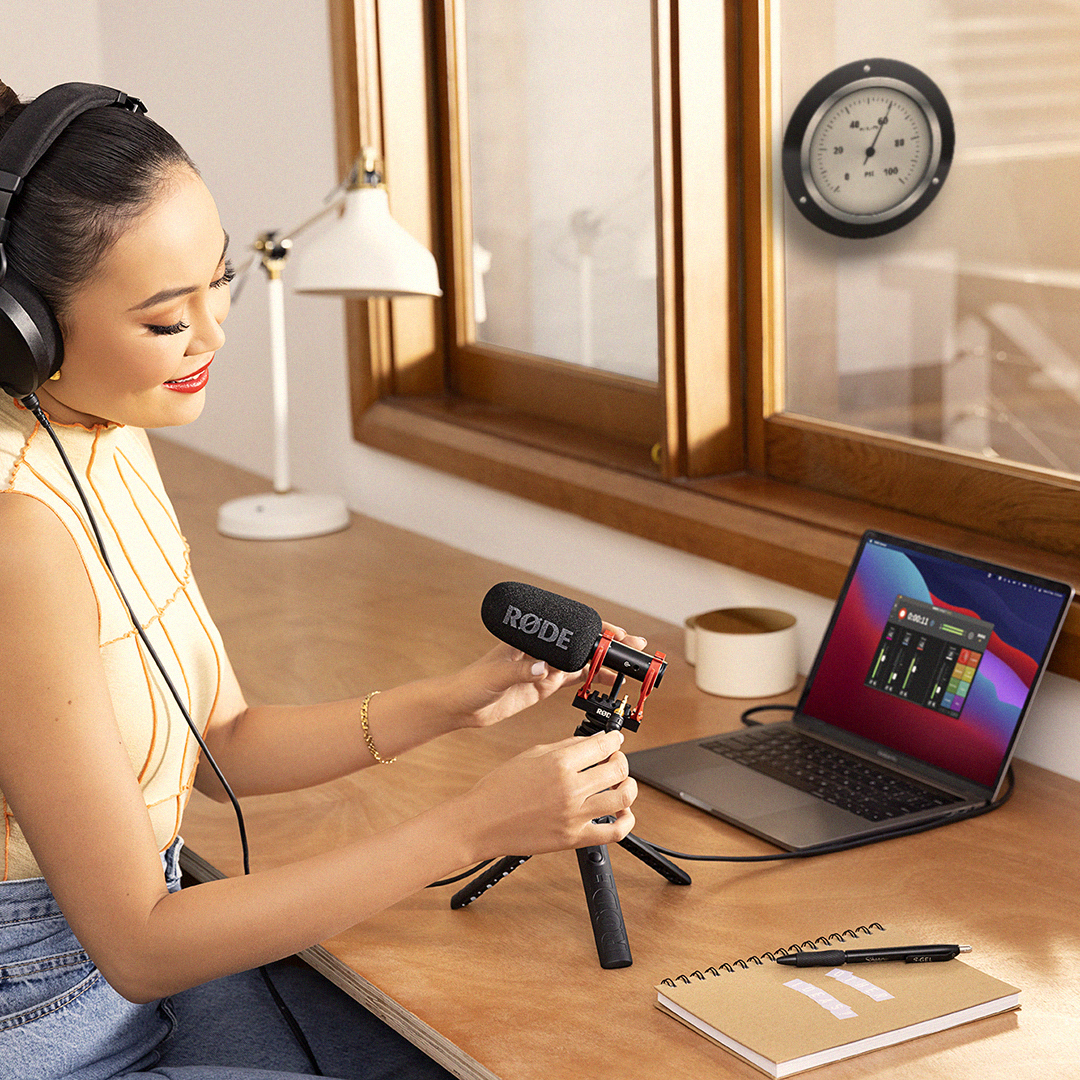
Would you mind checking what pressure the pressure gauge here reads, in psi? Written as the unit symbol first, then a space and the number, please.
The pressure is psi 60
